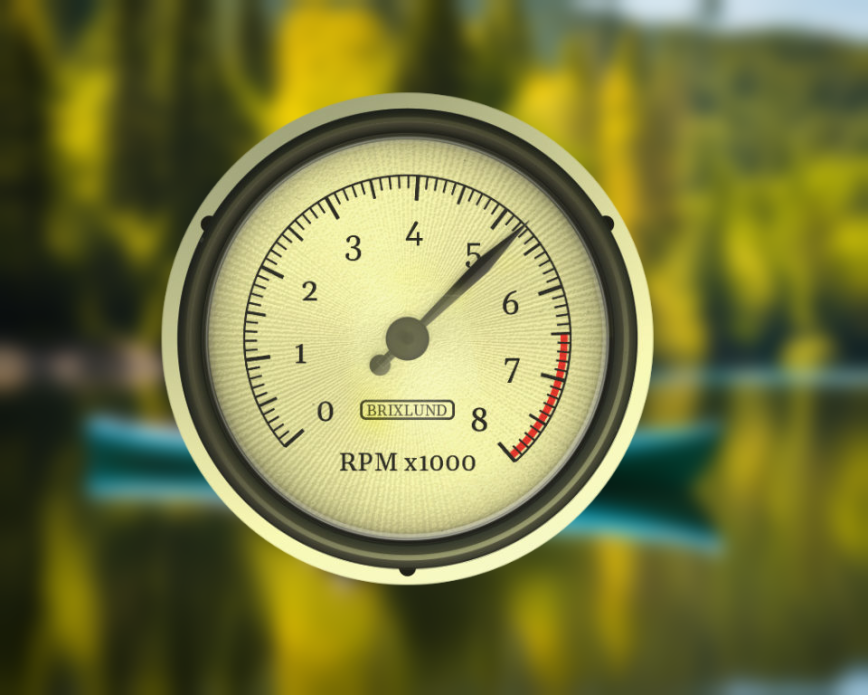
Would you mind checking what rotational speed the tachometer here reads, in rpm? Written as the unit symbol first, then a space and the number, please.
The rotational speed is rpm 5250
